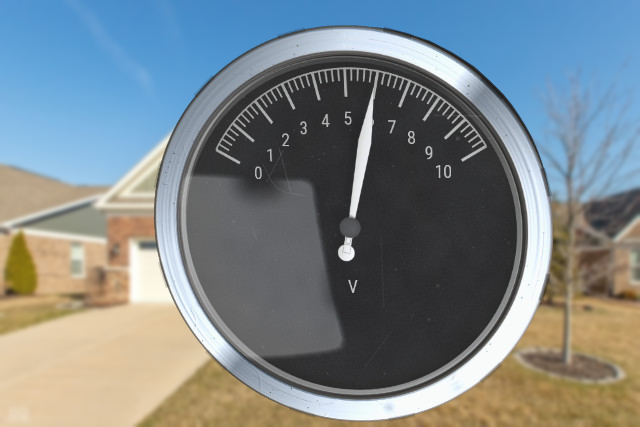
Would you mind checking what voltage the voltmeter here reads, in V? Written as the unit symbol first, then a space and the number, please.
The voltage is V 6
